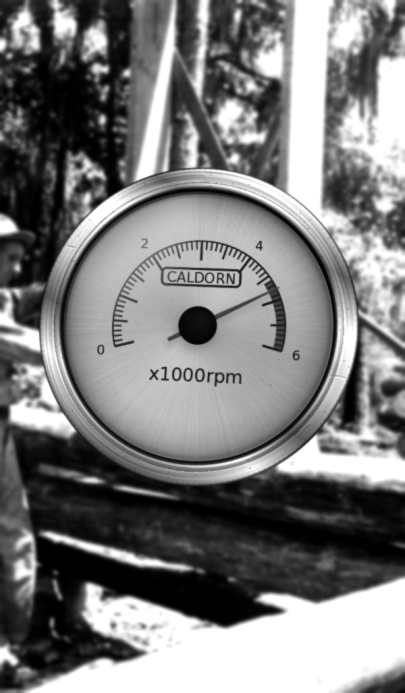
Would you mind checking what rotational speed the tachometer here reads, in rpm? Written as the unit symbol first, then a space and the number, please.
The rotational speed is rpm 4800
